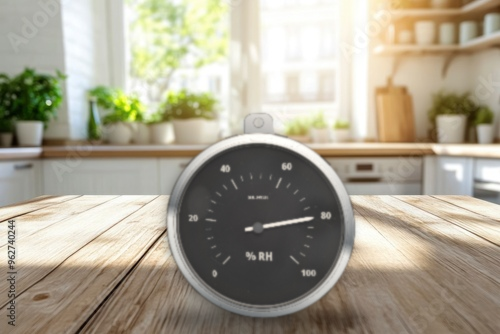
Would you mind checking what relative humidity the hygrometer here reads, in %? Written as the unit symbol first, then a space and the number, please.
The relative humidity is % 80
